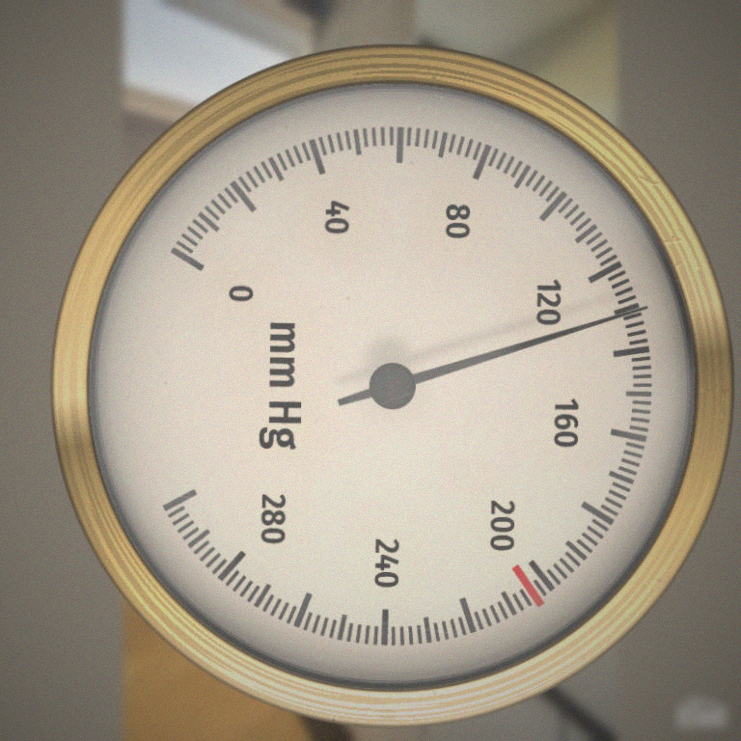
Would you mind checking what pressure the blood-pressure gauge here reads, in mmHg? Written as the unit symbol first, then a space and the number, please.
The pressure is mmHg 131
